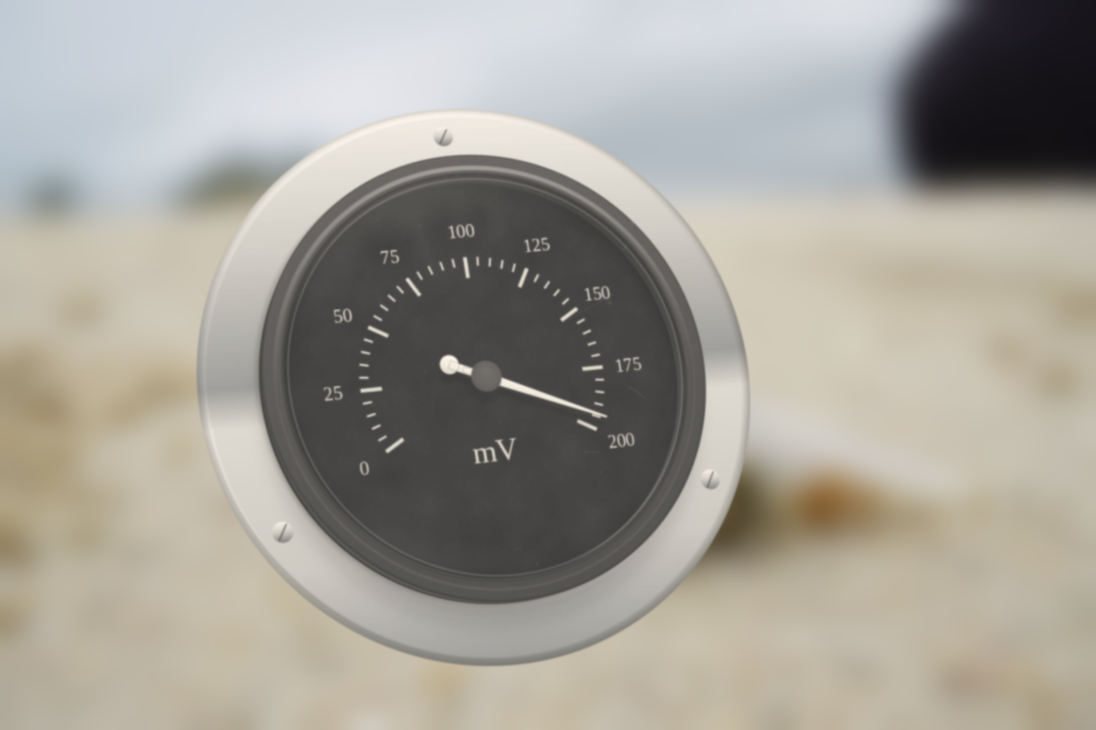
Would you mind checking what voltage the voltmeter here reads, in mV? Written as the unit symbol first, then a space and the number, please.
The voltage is mV 195
